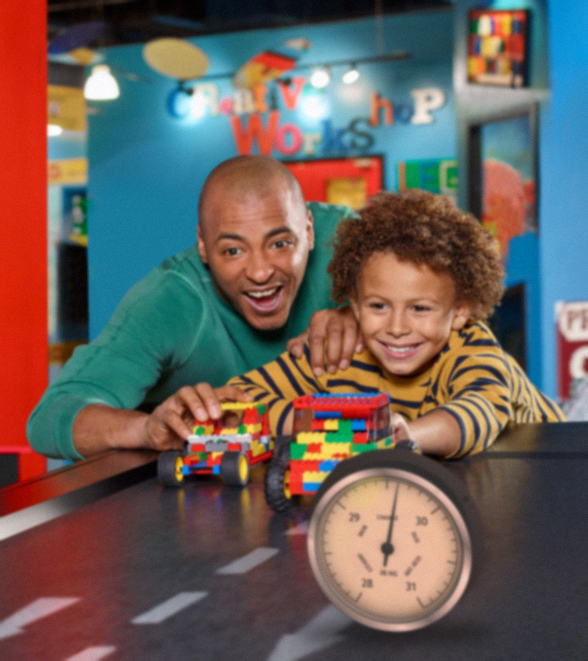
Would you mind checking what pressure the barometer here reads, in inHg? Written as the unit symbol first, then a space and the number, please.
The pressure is inHg 29.6
